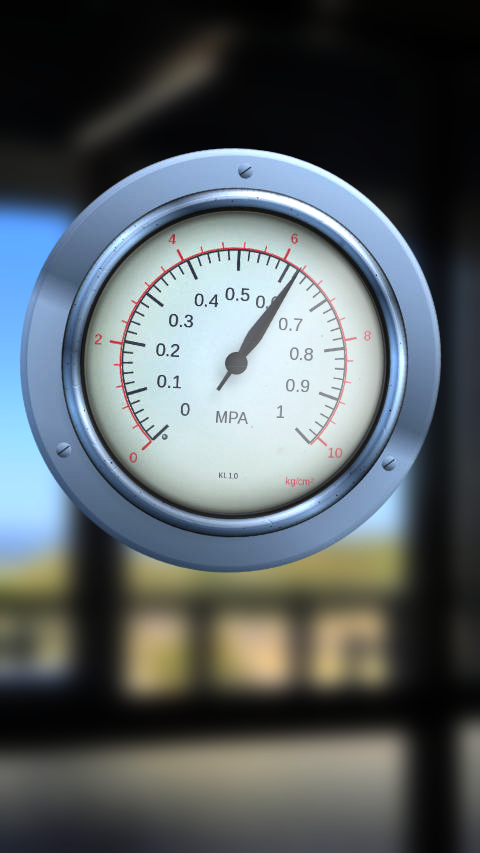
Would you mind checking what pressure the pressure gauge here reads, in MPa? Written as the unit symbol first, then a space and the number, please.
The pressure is MPa 0.62
